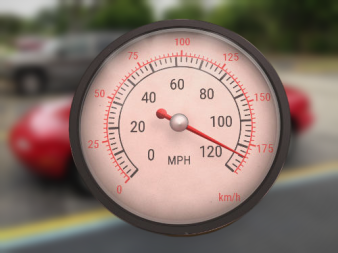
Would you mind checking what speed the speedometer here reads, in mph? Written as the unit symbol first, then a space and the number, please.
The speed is mph 114
